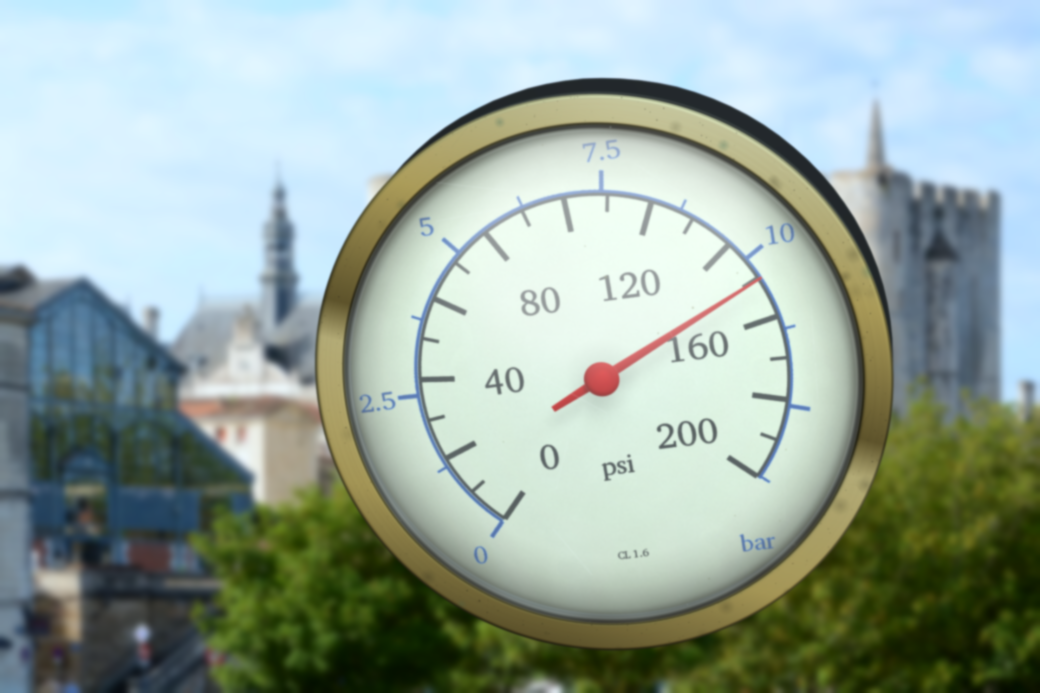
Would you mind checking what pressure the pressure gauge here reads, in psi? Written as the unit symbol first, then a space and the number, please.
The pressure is psi 150
